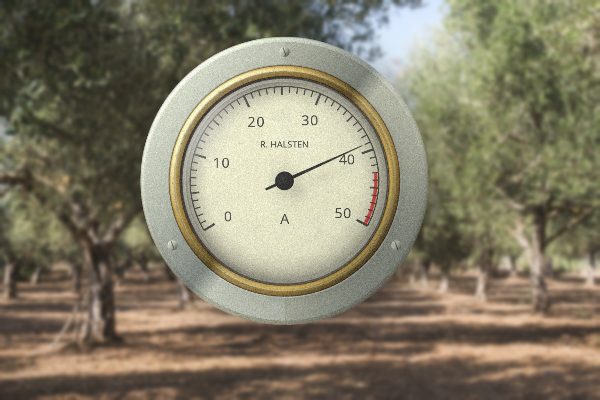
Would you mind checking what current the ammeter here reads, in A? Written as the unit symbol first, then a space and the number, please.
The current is A 39
